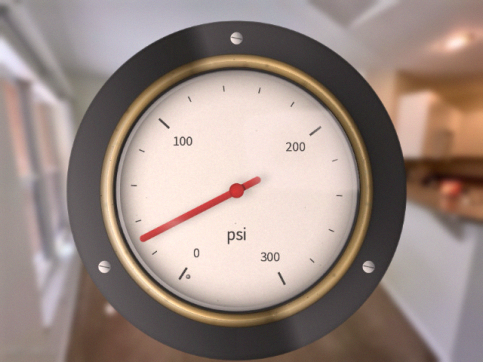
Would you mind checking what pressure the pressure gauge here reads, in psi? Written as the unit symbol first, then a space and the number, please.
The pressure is psi 30
